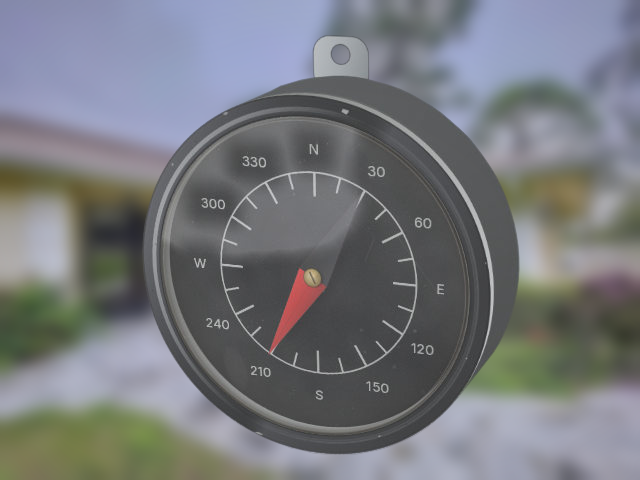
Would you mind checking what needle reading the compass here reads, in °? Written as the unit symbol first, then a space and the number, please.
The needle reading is ° 210
